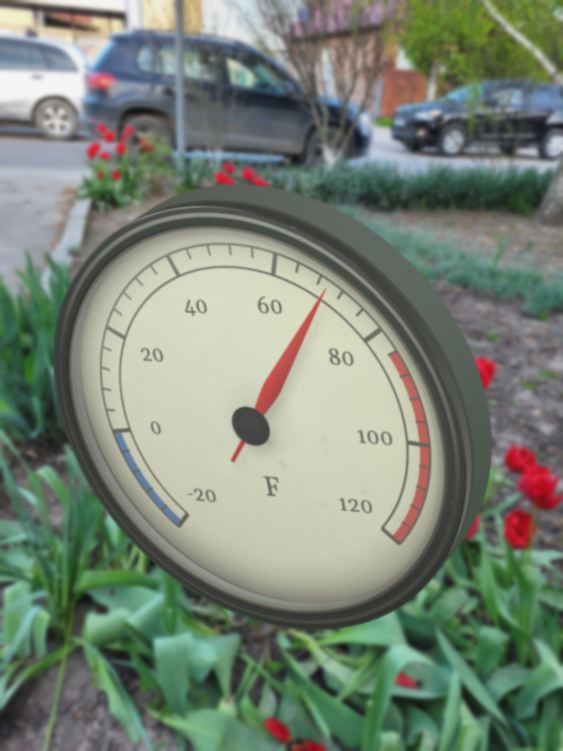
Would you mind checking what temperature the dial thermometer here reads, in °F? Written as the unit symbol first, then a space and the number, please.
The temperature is °F 70
